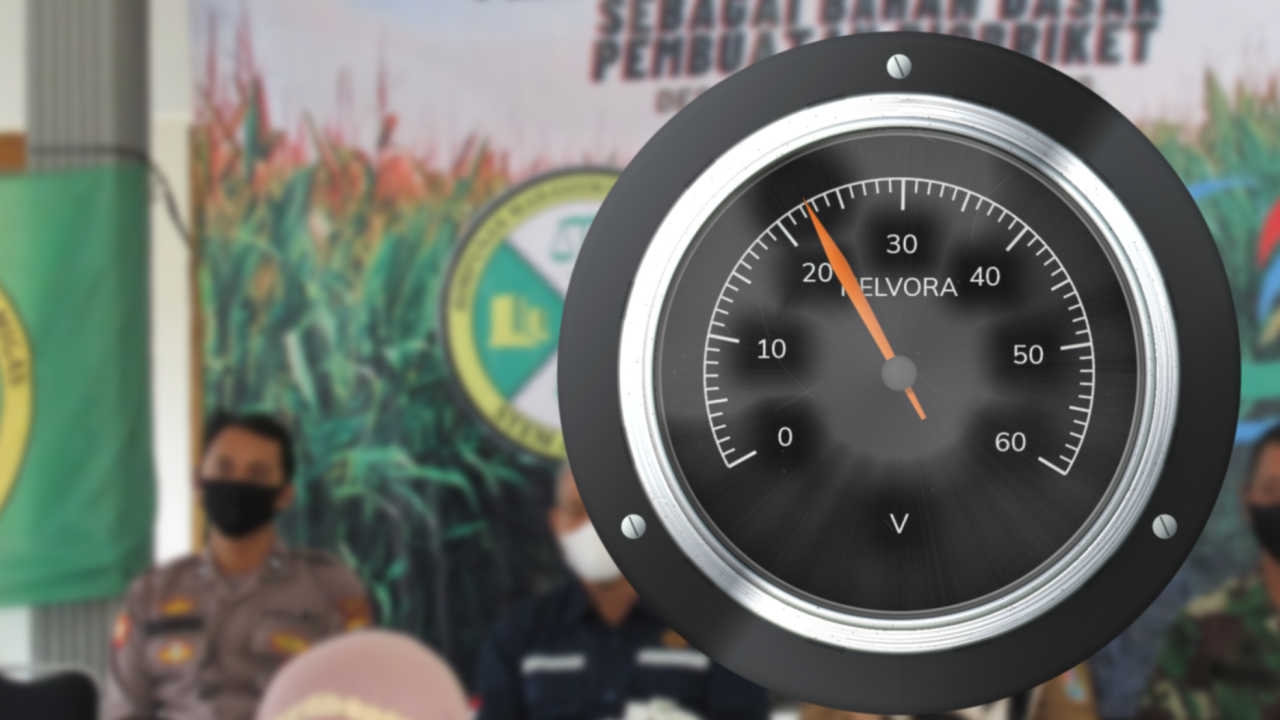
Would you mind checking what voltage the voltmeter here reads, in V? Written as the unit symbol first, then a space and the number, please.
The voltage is V 22.5
